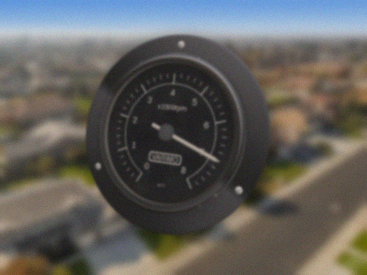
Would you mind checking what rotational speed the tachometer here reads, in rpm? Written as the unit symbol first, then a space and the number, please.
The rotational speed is rpm 7000
